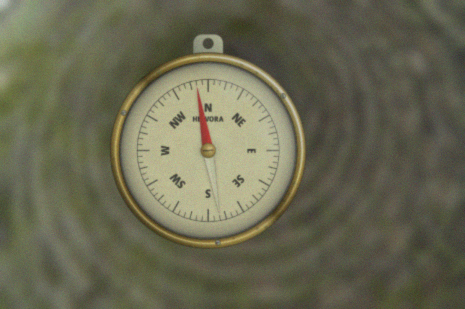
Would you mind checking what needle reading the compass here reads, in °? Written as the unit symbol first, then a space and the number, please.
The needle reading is ° 350
